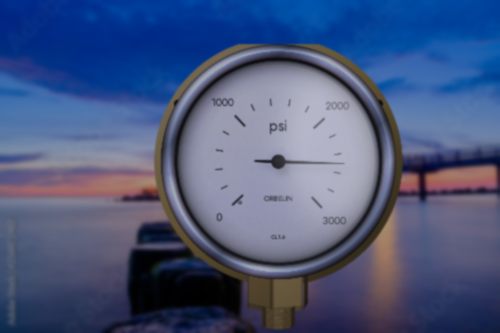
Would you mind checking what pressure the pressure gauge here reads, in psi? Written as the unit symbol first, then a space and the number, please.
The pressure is psi 2500
